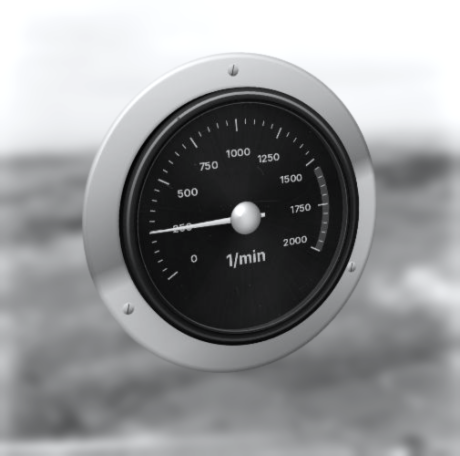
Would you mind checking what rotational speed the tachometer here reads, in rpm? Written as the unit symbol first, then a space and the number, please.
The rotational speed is rpm 250
